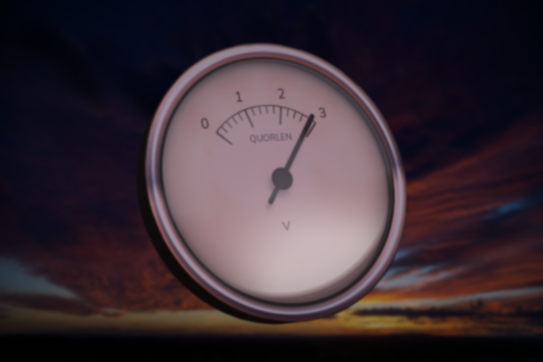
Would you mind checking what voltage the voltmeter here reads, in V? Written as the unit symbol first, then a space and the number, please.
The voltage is V 2.8
